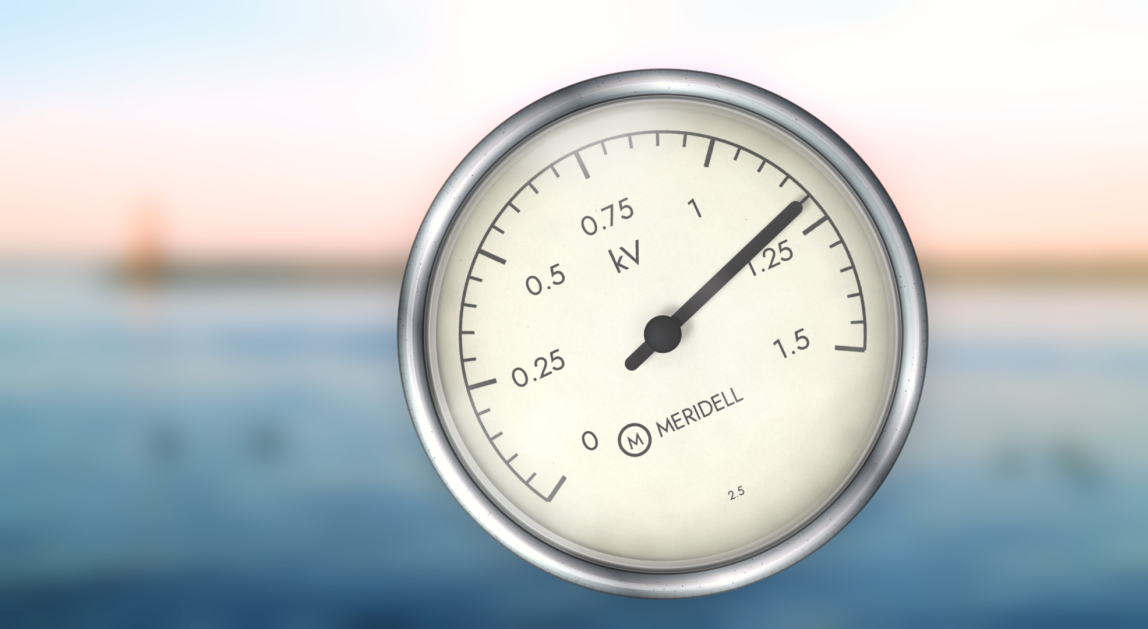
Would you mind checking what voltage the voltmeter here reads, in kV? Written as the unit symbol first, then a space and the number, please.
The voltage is kV 1.2
